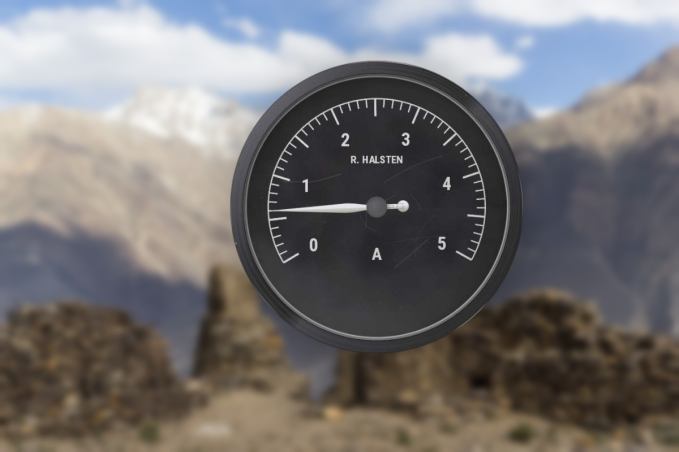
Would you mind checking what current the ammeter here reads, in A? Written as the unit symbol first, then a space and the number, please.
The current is A 0.6
